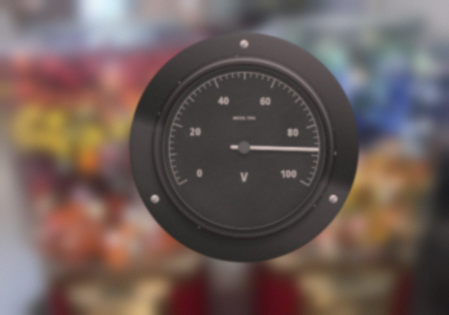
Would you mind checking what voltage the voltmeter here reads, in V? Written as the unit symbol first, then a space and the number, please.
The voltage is V 88
